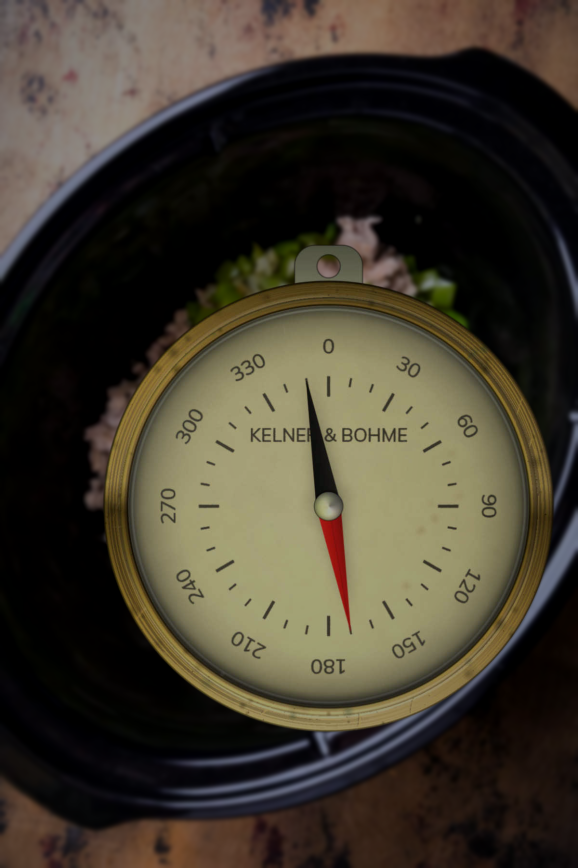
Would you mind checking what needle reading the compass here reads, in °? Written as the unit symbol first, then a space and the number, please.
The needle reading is ° 170
